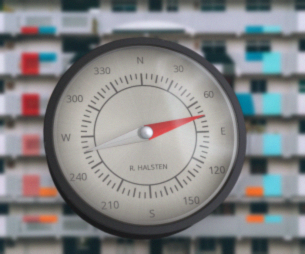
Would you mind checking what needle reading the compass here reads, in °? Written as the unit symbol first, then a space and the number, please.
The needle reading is ° 75
